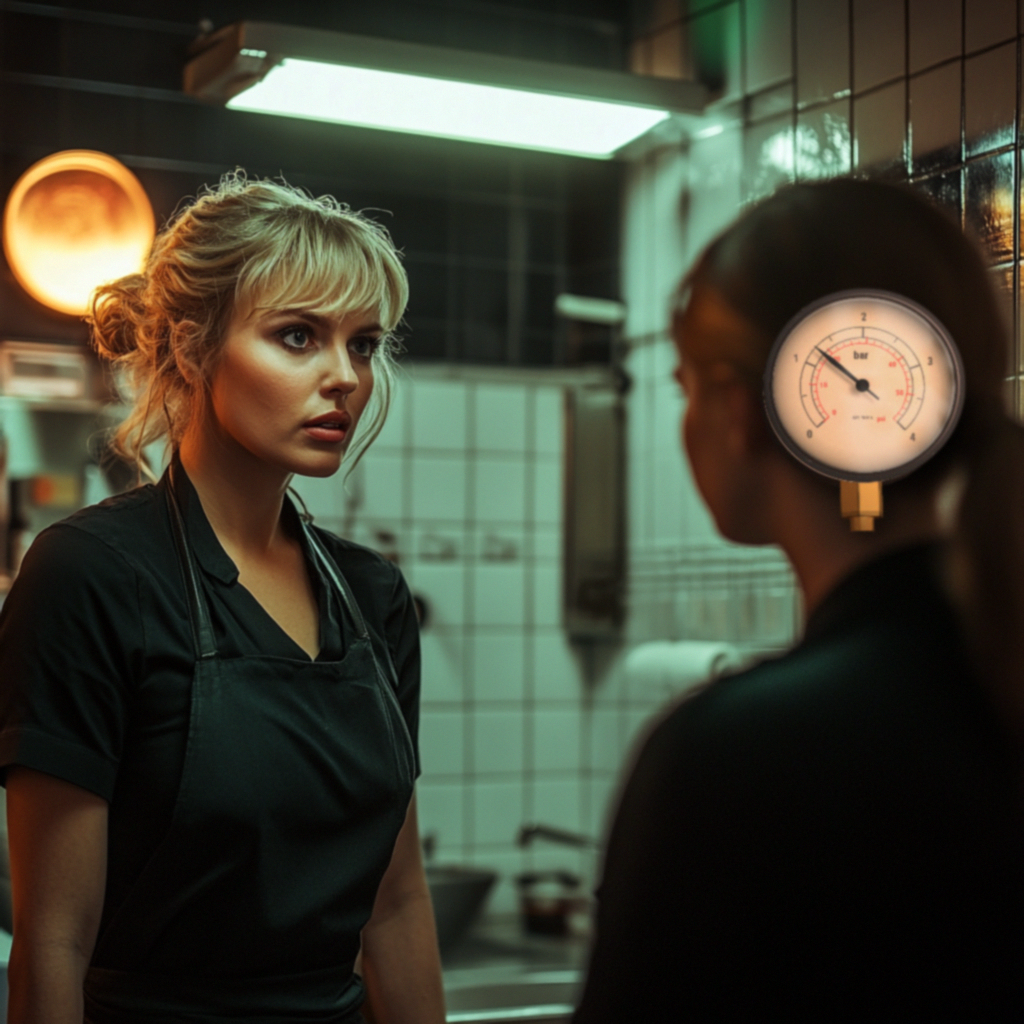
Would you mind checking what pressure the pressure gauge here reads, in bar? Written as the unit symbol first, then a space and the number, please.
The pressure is bar 1.25
